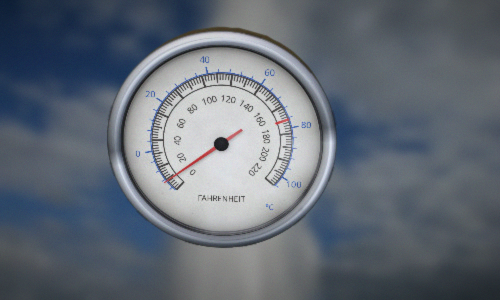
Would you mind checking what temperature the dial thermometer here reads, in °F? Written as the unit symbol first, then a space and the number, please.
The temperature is °F 10
